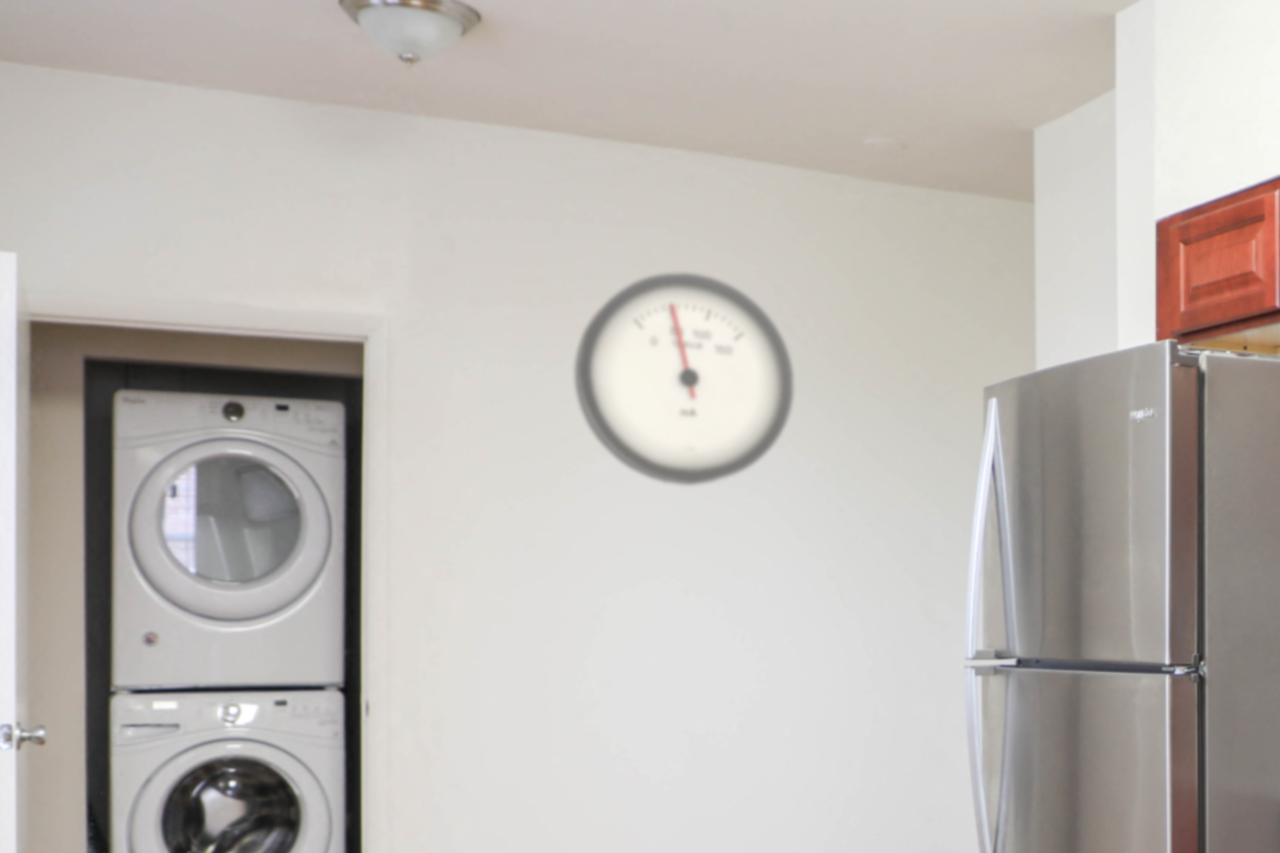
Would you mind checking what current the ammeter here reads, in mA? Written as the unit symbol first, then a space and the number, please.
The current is mA 50
